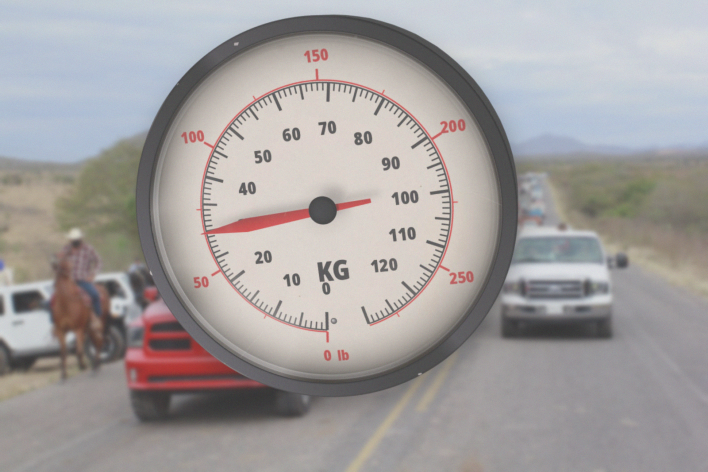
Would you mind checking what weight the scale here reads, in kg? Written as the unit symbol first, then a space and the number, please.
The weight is kg 30
